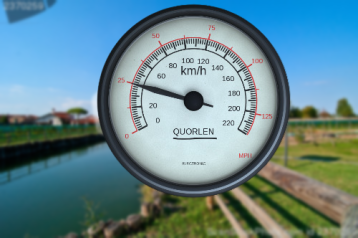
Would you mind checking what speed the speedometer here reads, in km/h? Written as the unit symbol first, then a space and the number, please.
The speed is km/h 40
